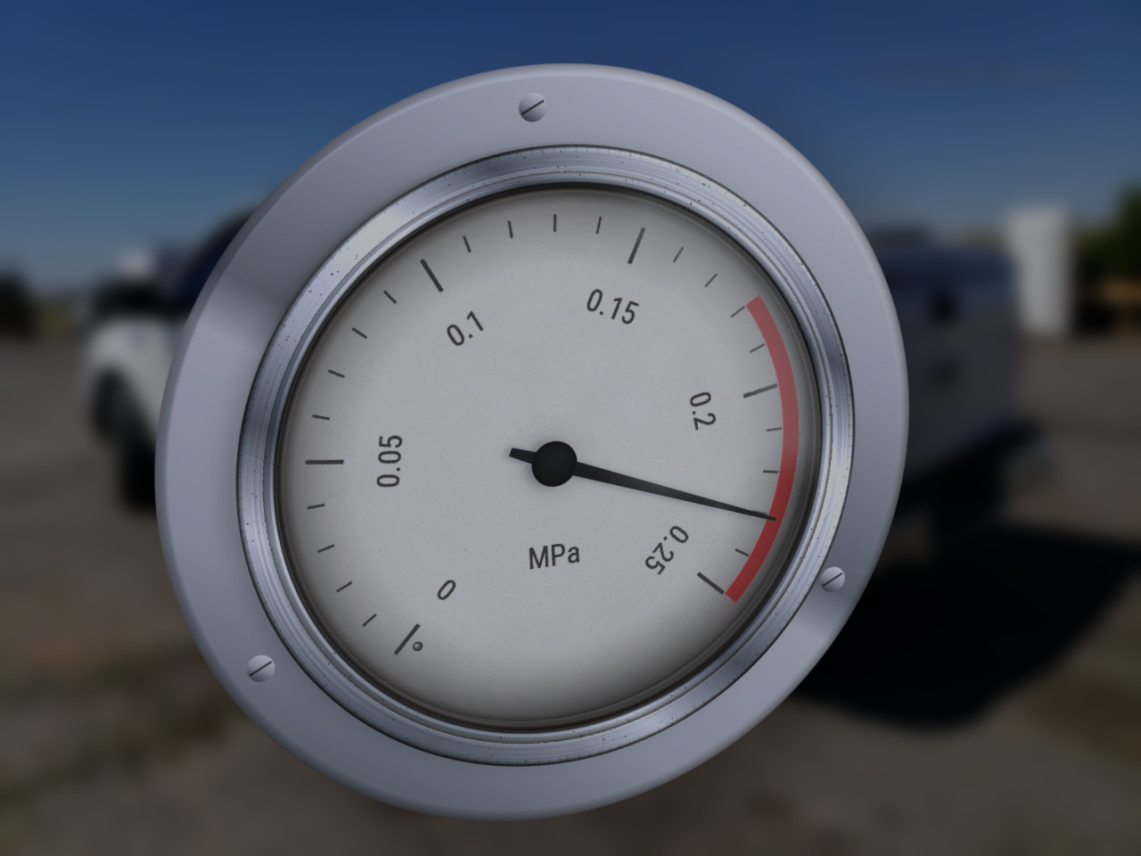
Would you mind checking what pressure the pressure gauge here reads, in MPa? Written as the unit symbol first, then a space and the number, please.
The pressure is MPa 0.23
